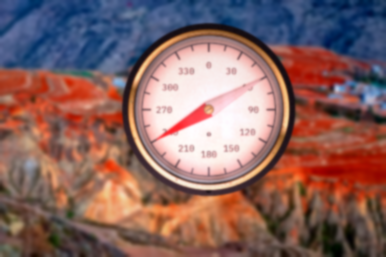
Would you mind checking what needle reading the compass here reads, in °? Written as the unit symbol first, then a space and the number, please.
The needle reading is ° 240
